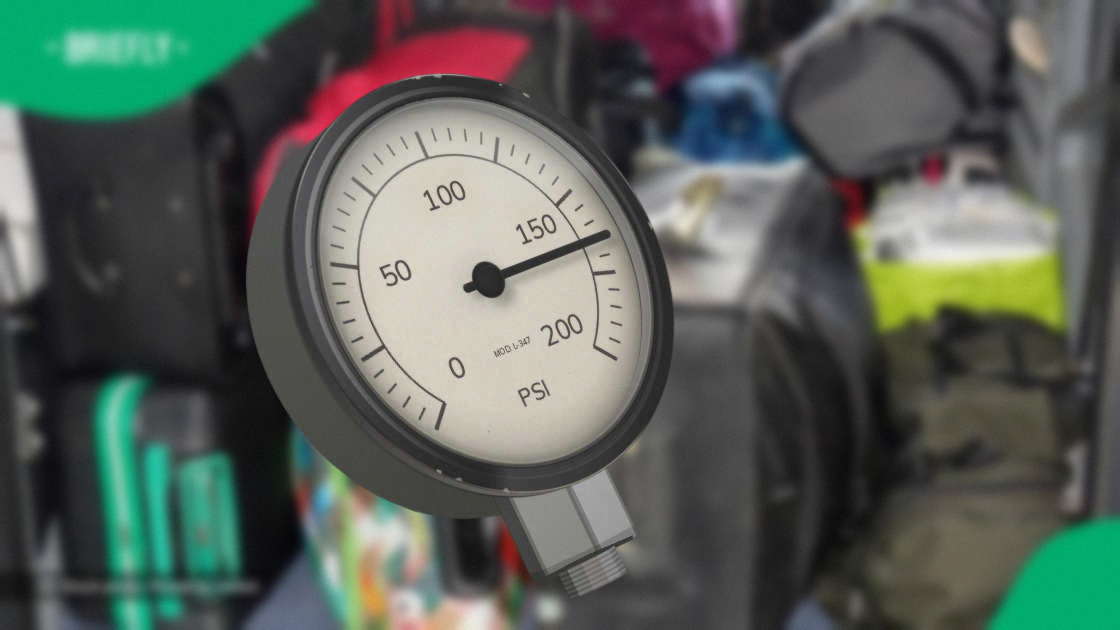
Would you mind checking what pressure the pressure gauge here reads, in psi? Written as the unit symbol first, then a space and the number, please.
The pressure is psi 165
